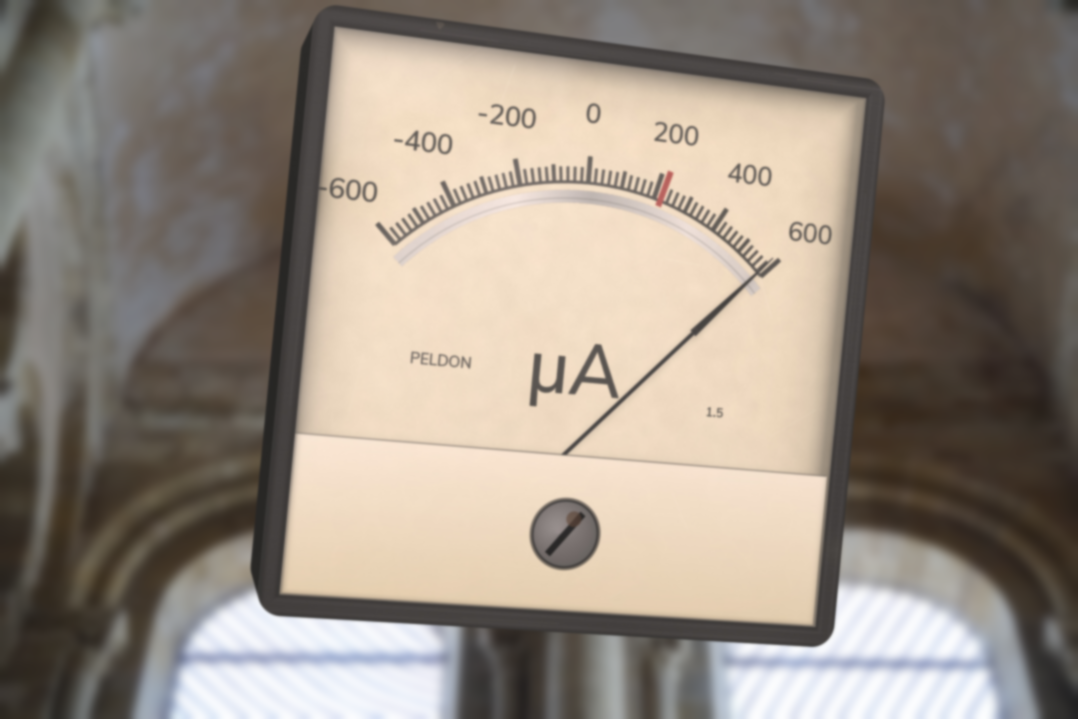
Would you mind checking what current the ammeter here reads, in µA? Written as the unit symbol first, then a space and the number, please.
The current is µA 580
